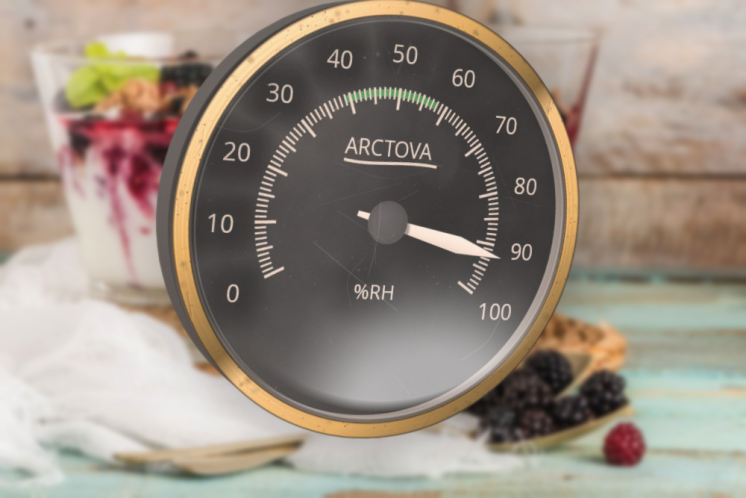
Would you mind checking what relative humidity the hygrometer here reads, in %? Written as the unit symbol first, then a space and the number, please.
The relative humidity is % 92
